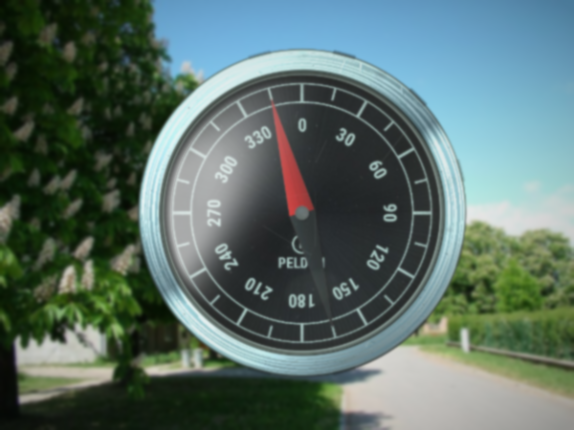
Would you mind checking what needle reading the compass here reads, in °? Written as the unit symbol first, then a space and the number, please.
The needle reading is ° 345
